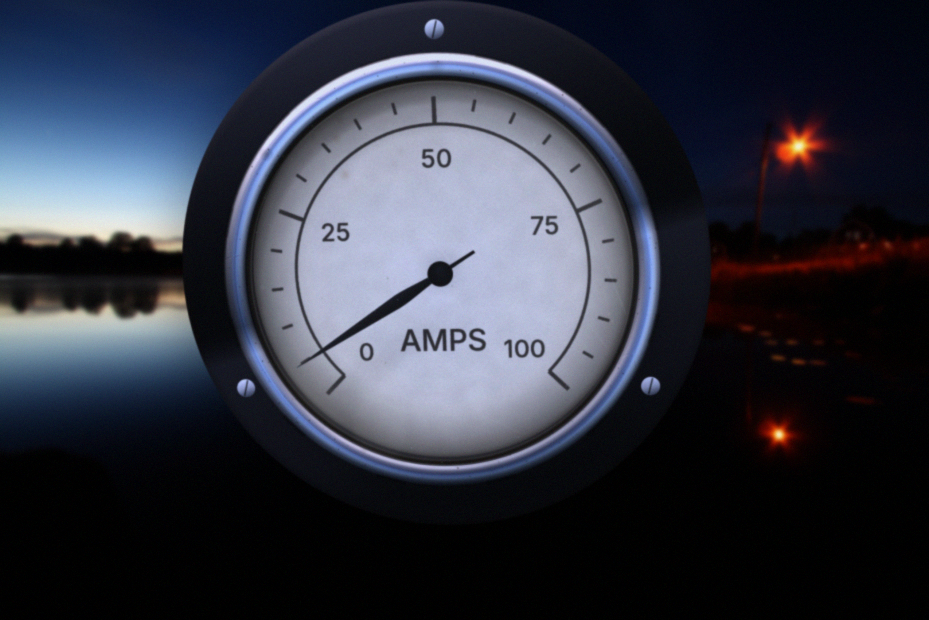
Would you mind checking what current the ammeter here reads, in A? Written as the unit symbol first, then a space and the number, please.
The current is A 5
